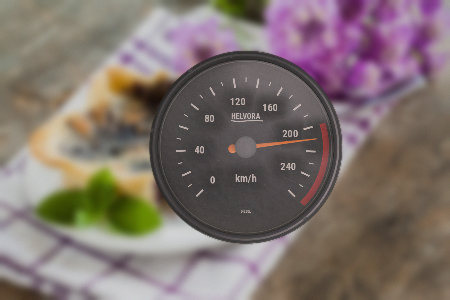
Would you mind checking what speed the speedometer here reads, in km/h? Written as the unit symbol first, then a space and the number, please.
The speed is km/h 210
